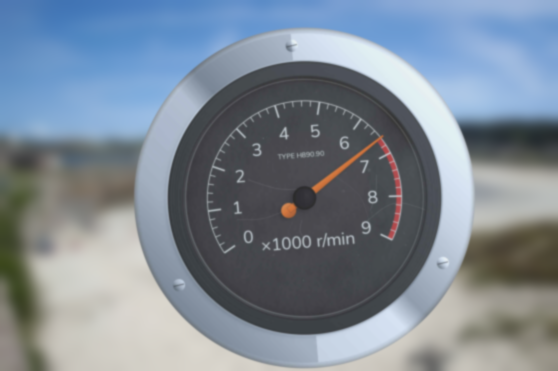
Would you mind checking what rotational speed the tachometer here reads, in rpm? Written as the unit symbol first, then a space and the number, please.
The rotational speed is rpm 6600
